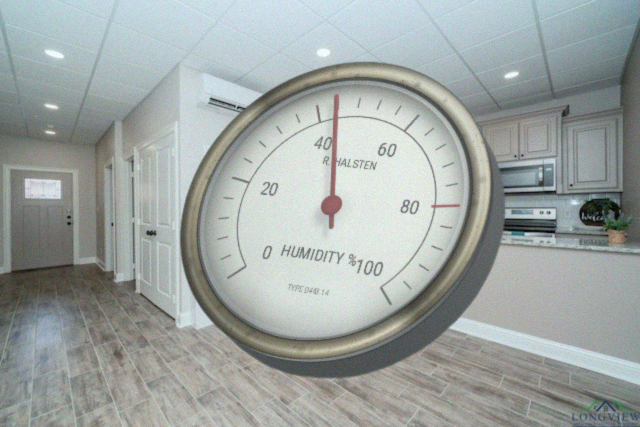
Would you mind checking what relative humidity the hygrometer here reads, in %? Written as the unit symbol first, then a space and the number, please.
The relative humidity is % 44
